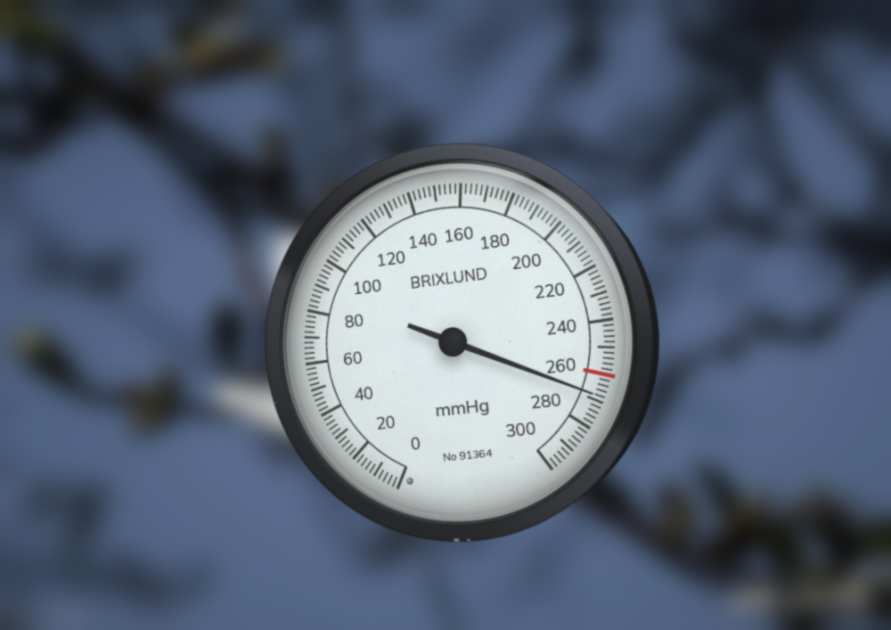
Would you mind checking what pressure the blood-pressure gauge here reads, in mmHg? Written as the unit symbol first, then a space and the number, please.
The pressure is mmHg 268
